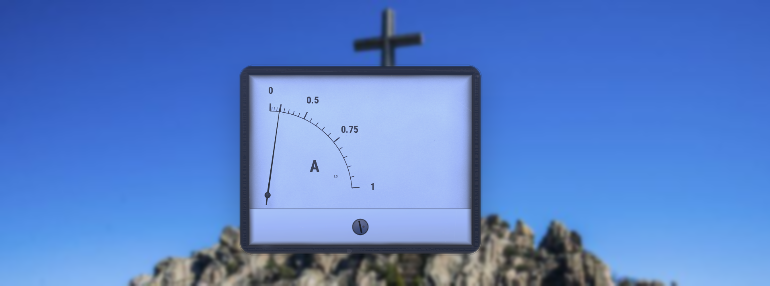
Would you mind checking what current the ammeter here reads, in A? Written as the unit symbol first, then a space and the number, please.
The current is A 0.25
